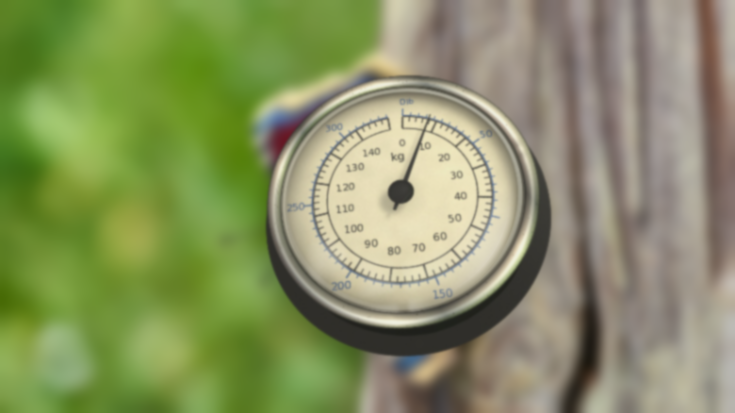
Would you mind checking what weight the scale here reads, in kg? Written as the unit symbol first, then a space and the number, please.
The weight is kg 8
